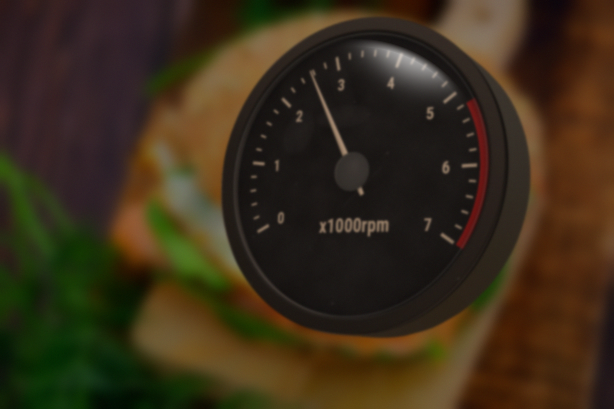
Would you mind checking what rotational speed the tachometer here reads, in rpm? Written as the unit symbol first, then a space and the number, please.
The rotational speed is rpm 2600
